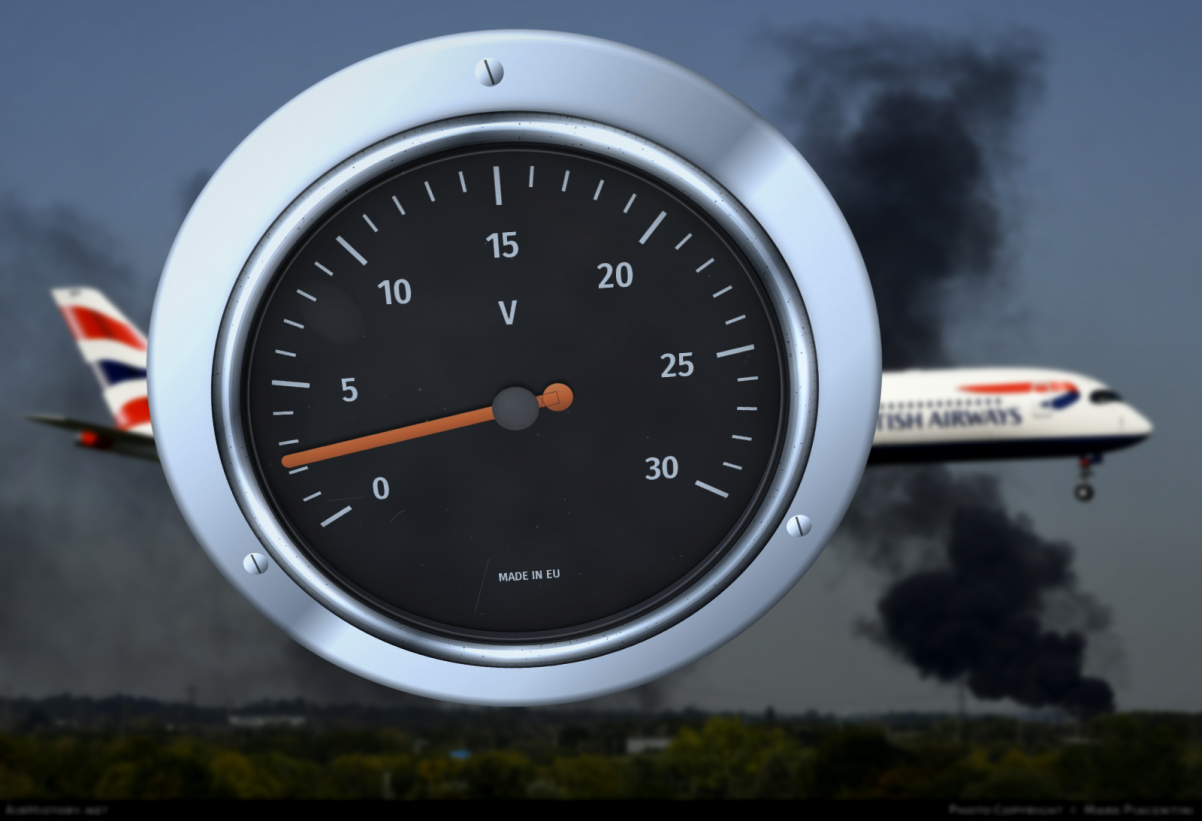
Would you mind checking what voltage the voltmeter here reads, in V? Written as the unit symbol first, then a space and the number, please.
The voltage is V 2.5
